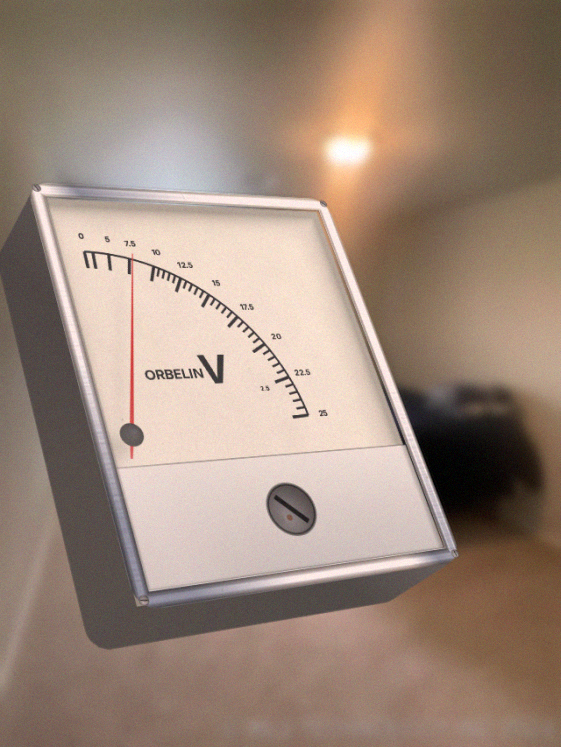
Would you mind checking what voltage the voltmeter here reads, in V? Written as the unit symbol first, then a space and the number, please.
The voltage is V 7.5
